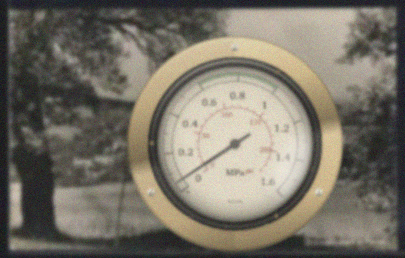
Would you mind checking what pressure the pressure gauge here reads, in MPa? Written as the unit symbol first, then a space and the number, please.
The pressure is MPa 0.05
